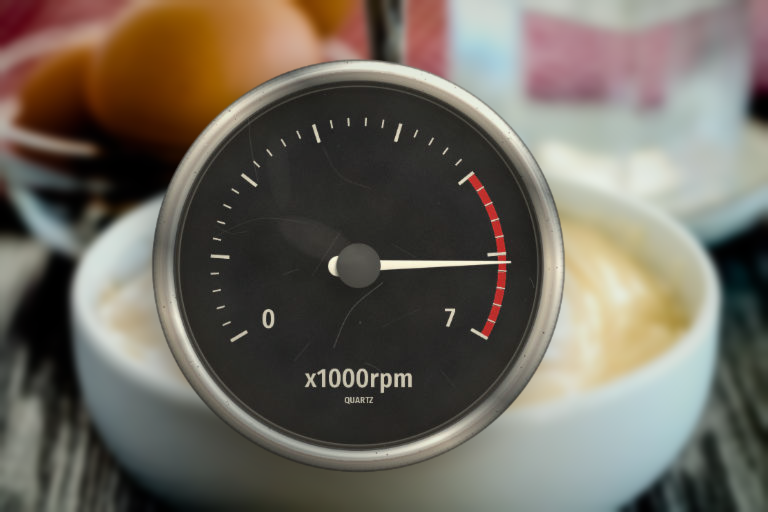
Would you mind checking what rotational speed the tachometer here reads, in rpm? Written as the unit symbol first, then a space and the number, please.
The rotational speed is rpm 6100
